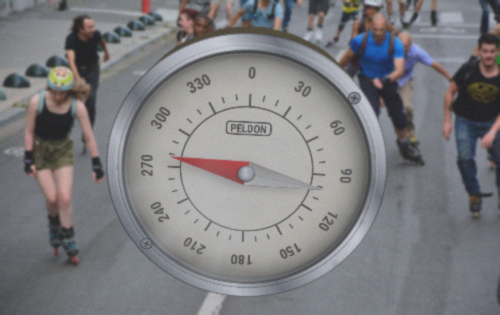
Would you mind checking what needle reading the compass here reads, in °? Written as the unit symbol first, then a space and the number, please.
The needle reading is ° 280
